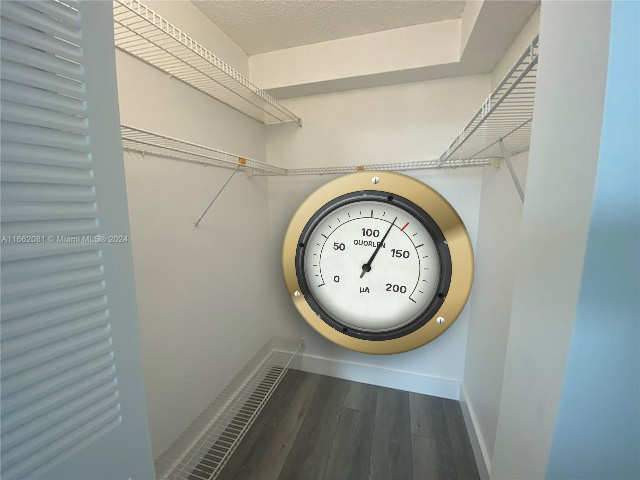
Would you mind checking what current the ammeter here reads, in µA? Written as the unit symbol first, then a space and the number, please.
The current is µA 120
